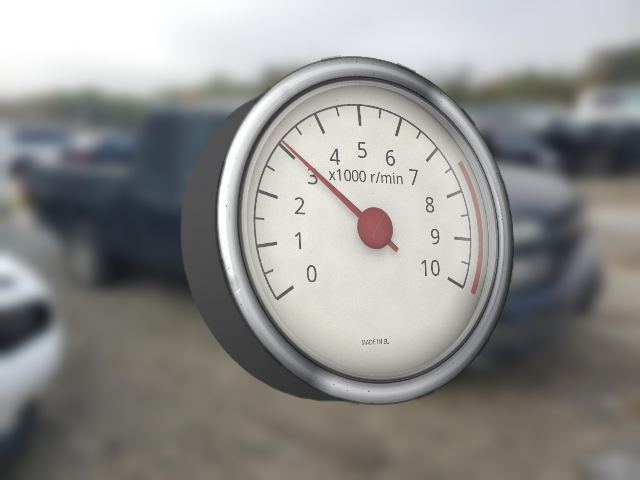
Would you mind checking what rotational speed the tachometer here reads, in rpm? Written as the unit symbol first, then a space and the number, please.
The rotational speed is rpm 3000
